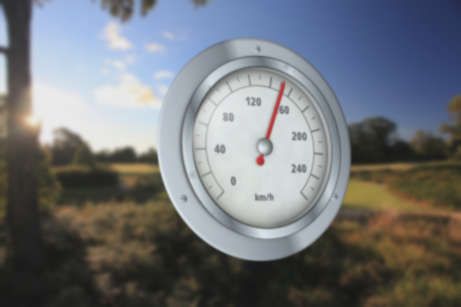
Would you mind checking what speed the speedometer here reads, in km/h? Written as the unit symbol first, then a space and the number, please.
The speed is km/h 150
